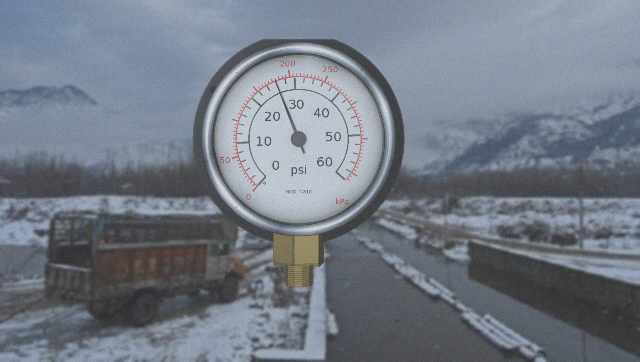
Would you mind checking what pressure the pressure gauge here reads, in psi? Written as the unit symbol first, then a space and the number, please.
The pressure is psi 26
